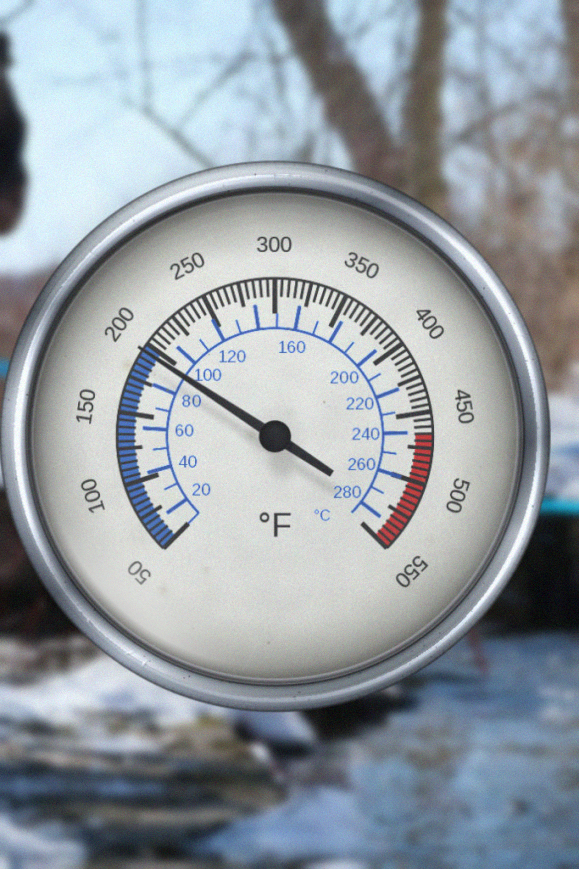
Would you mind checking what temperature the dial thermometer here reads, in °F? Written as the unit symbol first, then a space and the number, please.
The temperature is °F 195
